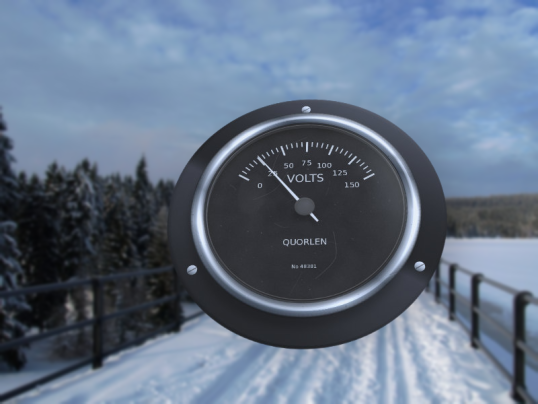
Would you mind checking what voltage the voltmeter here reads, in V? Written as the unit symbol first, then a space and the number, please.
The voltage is V 25
